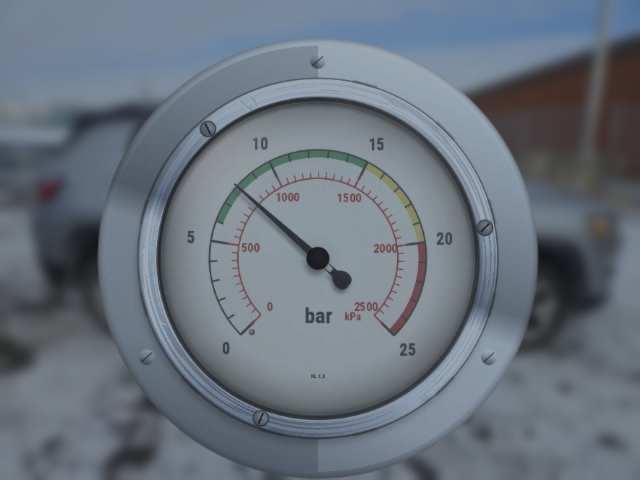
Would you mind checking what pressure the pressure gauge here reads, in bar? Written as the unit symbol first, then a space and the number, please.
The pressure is bar 8
